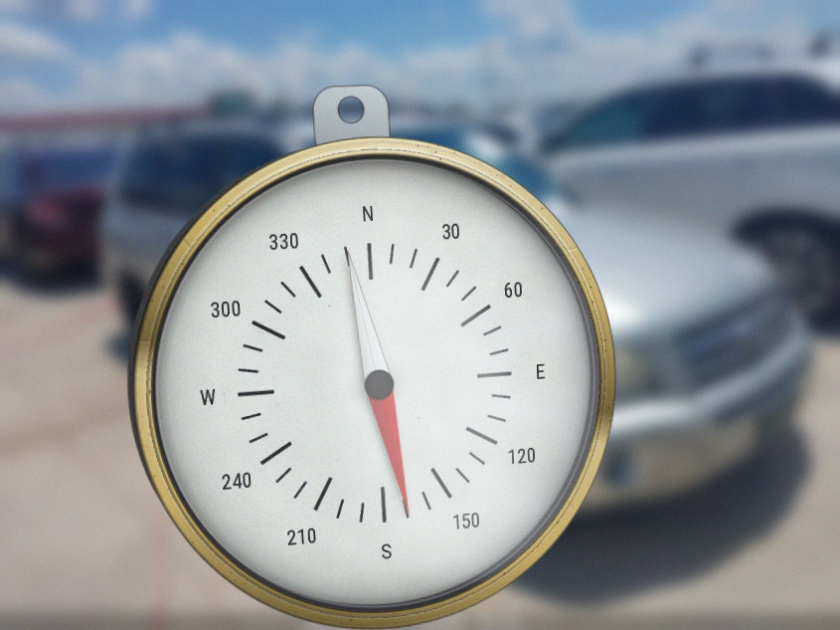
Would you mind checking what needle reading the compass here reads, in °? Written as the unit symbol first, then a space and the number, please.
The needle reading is ° 170
